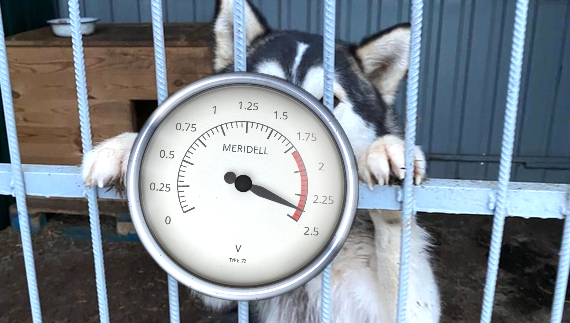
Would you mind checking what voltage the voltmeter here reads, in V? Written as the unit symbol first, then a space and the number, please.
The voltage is V 2.4
